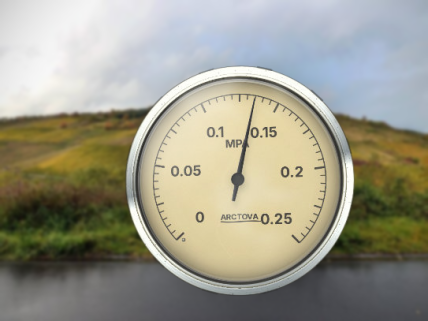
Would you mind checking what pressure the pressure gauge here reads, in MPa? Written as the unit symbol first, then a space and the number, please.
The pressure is MPa 0.135
